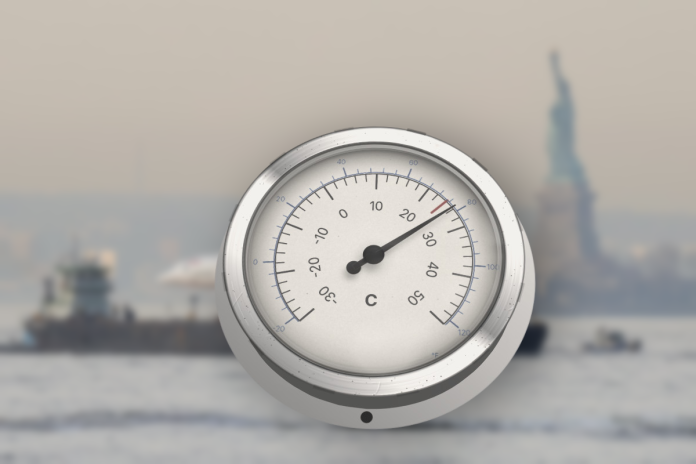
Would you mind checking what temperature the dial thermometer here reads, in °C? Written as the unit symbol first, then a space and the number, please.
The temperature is °C 26
